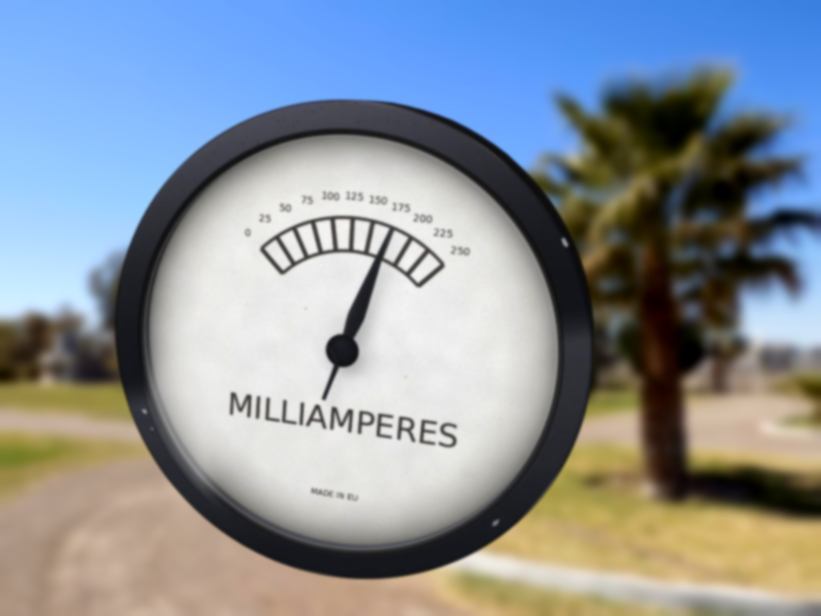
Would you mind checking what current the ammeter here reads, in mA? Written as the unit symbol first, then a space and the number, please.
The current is mA 175
